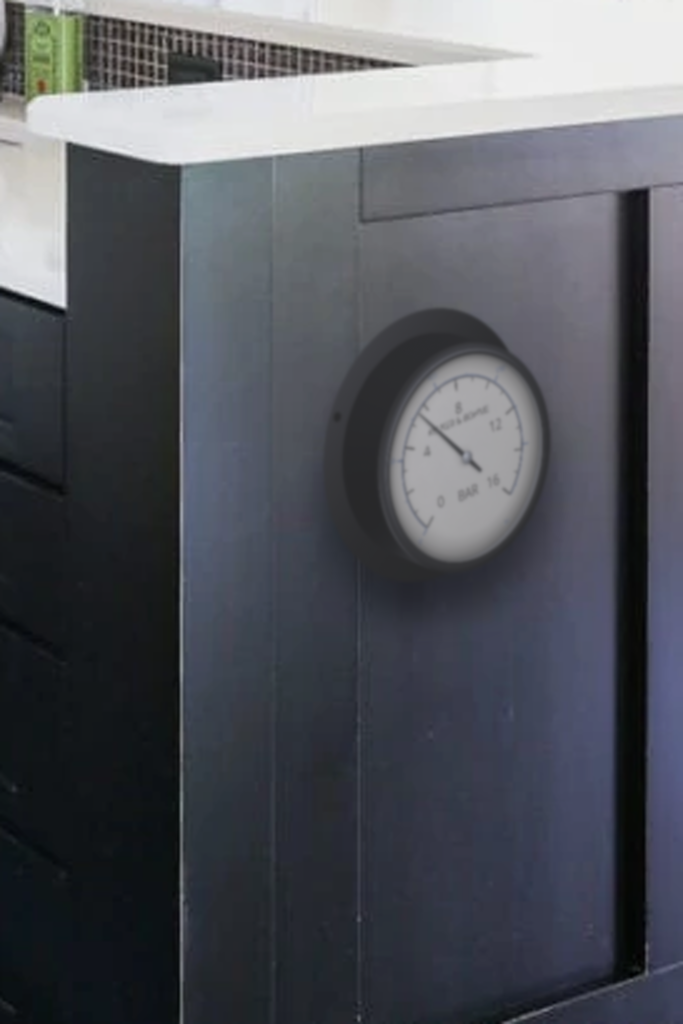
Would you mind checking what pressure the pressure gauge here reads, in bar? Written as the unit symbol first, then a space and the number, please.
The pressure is bar 5.5
